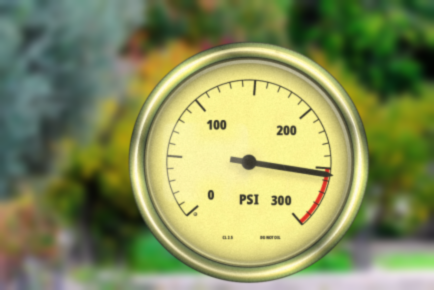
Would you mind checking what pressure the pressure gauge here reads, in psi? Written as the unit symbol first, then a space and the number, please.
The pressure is psi 255
